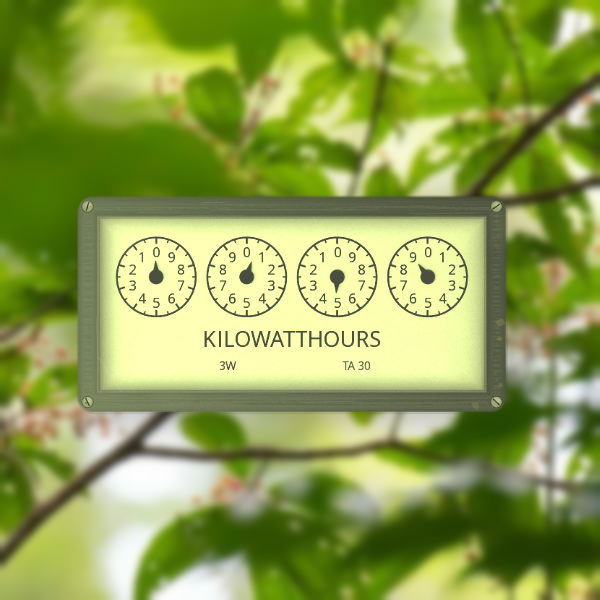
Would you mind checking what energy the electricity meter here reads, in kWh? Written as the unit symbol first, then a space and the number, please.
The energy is kWh 49
